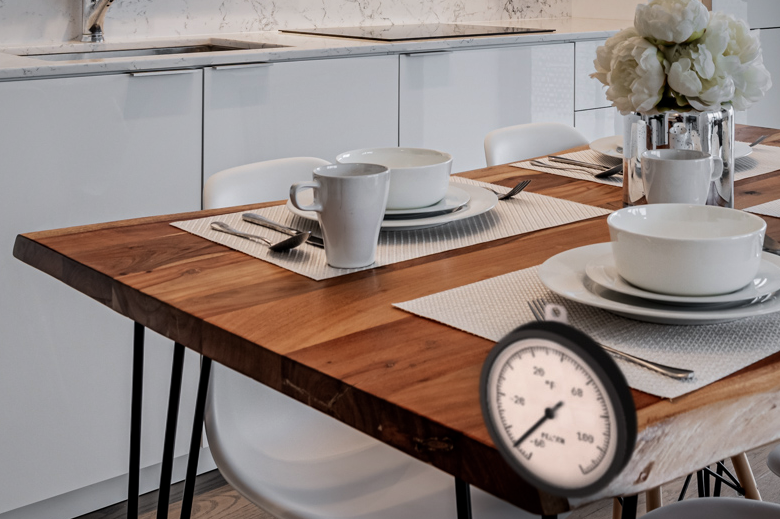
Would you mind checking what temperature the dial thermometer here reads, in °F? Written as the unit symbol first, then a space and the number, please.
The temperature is °F -50
